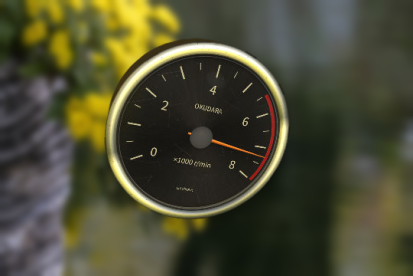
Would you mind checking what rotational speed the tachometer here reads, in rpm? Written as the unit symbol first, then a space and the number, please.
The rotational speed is rpm 7250
